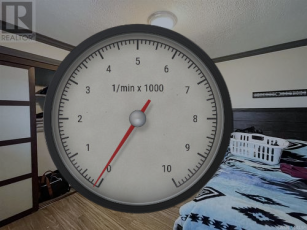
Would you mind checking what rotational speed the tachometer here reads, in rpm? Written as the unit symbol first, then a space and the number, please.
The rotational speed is rpm 100
